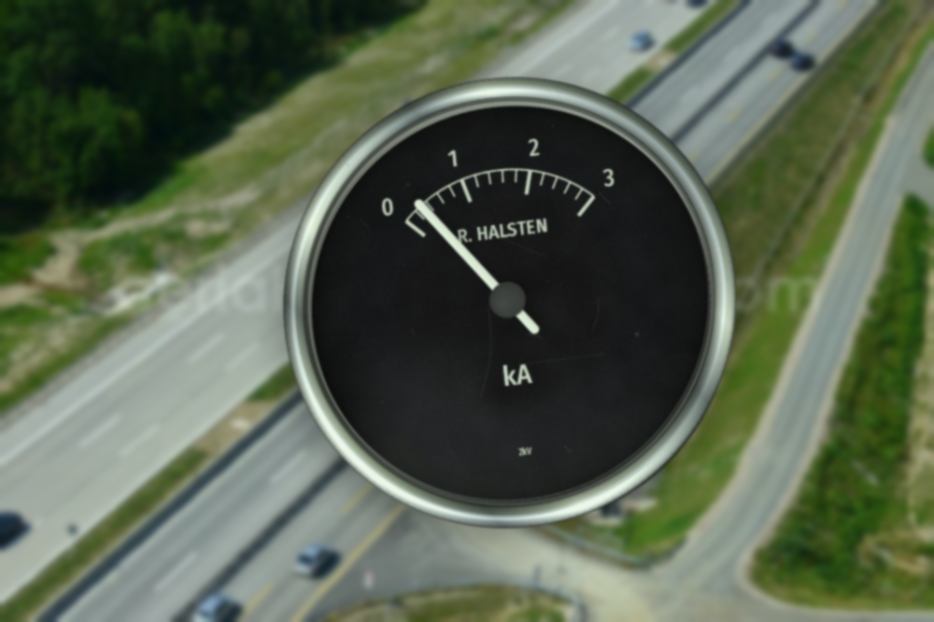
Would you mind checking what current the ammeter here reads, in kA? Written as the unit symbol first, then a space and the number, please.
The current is kA 0.3
